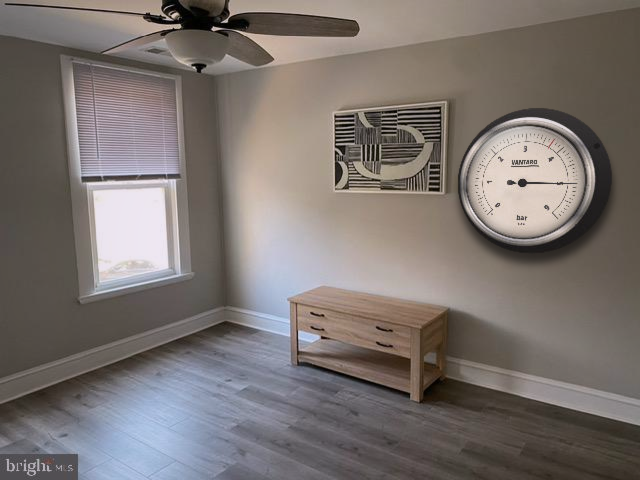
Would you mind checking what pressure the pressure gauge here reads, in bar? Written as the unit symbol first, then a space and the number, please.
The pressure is bar 5
